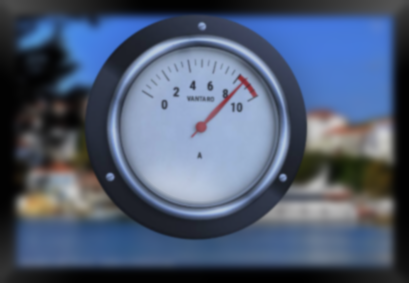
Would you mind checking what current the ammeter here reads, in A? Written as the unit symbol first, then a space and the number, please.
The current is A 8.5
